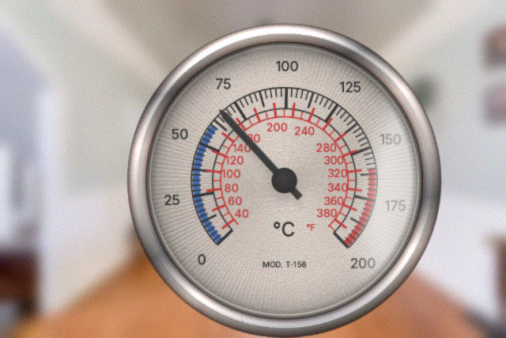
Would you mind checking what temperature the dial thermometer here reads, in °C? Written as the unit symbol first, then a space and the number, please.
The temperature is °C 67.5
